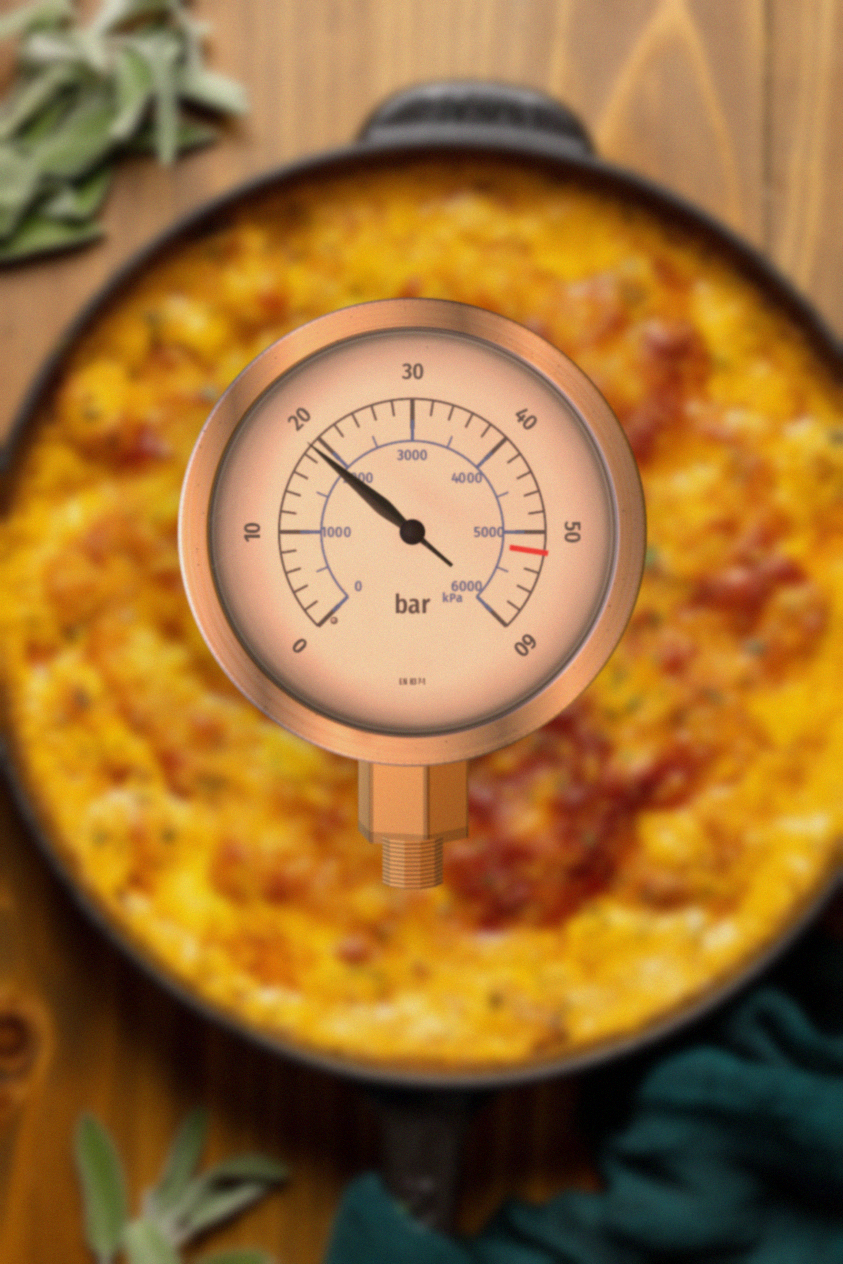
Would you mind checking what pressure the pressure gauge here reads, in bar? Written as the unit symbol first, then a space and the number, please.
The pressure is bar 19
